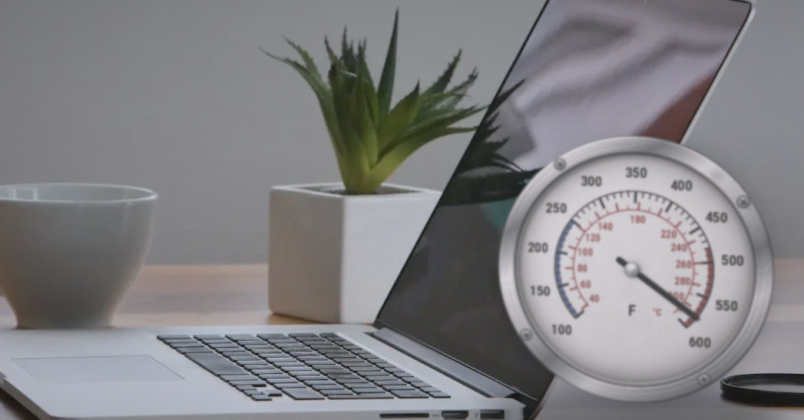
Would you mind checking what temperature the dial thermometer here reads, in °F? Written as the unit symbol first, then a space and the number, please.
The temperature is °F 580
